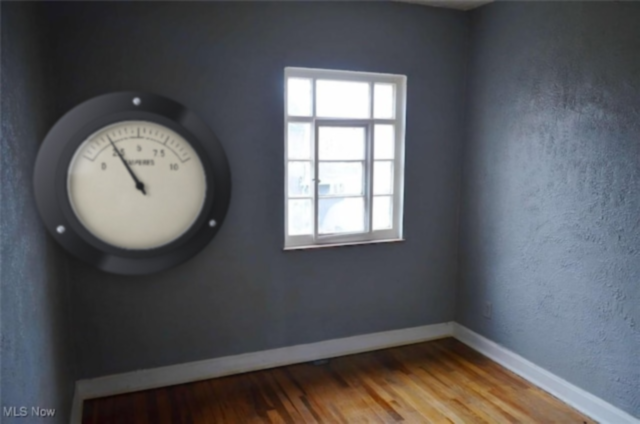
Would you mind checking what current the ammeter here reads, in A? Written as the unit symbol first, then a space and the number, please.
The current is A 2.5
